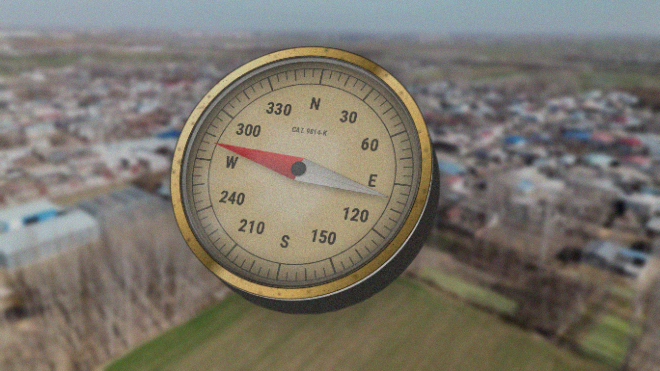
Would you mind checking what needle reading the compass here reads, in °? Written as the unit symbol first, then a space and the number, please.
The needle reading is ° 280
